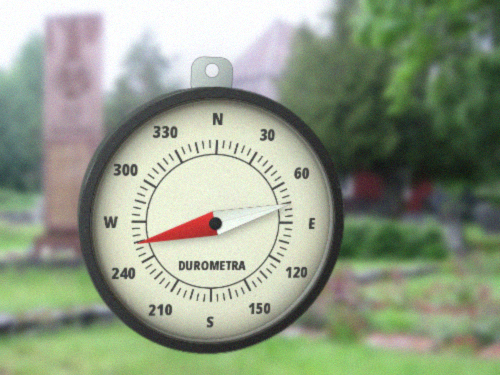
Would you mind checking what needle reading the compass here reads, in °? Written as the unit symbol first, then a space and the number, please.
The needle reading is ° 255
